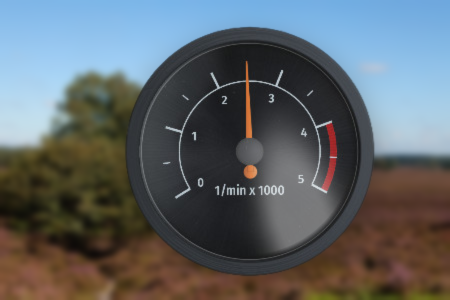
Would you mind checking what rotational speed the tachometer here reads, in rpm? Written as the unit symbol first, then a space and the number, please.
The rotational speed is rpm 2500
